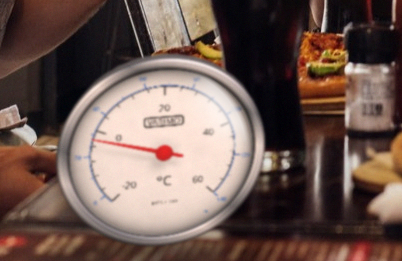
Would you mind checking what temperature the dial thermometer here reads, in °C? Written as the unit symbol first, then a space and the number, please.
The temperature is °C -2
